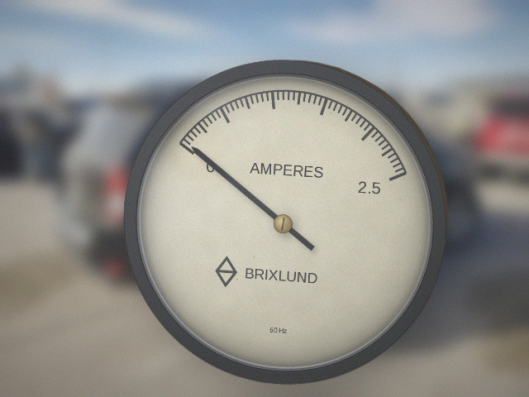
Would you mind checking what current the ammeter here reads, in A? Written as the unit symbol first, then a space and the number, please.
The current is A 0.05
